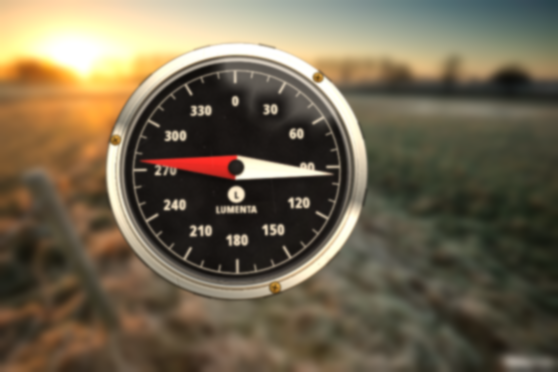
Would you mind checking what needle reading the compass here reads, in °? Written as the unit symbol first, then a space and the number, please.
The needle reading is ° 275
